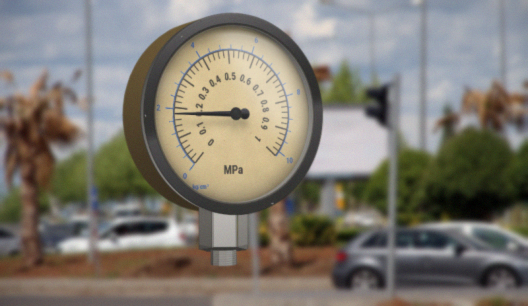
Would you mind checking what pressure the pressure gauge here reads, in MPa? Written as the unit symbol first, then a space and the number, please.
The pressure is MPa 0.18
